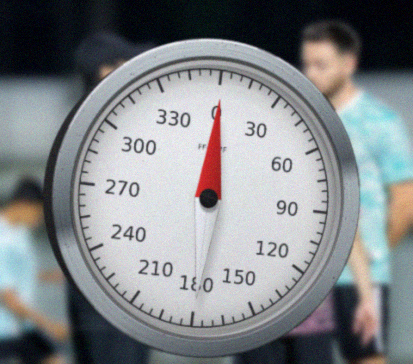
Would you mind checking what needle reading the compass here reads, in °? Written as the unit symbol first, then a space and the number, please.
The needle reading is ° 0
